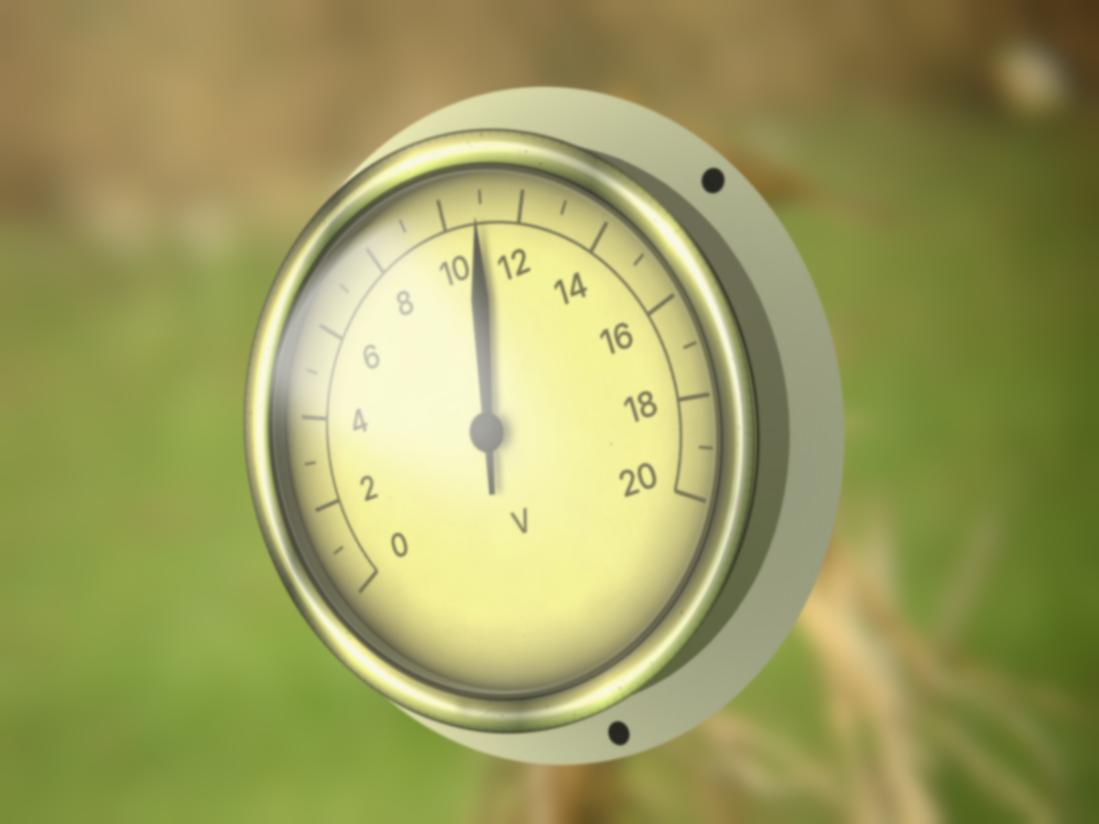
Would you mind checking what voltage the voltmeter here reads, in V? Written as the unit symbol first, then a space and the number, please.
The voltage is V 11
